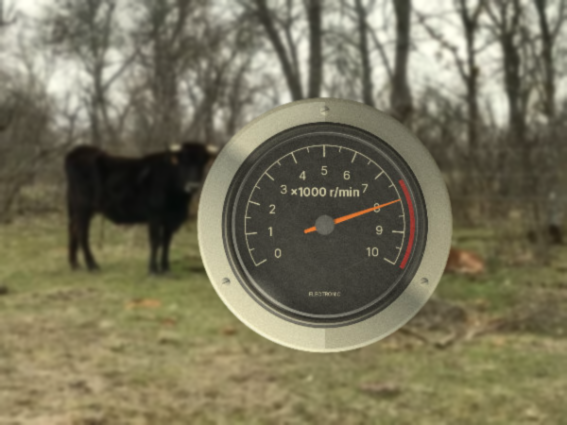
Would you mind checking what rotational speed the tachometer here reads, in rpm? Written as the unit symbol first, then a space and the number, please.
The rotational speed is rpm 8000
